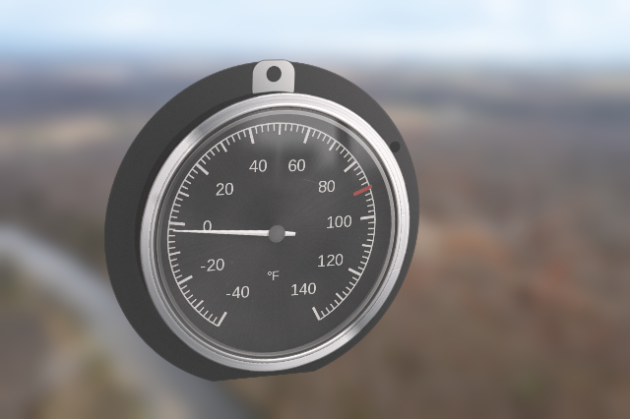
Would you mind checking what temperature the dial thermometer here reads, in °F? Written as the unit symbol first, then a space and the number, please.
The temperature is °F -2
